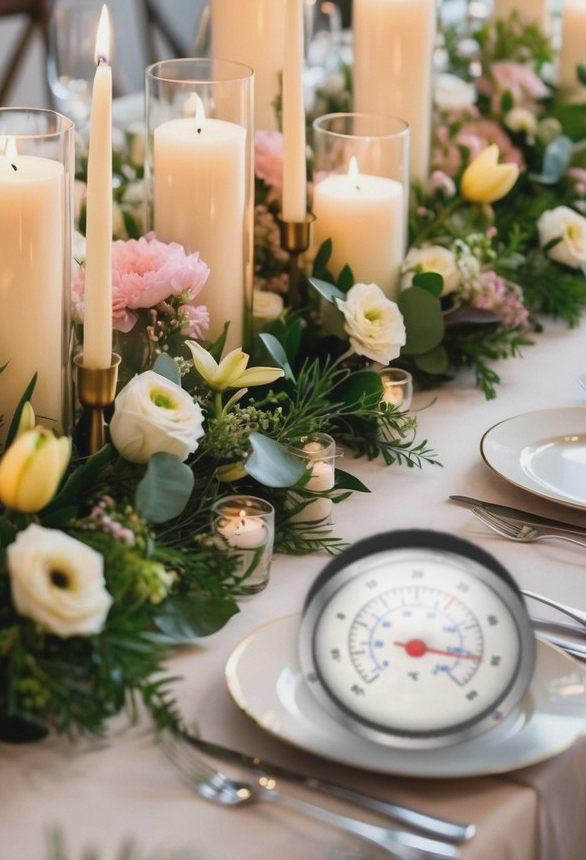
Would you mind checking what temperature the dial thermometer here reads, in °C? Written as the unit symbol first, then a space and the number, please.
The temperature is °C 50
